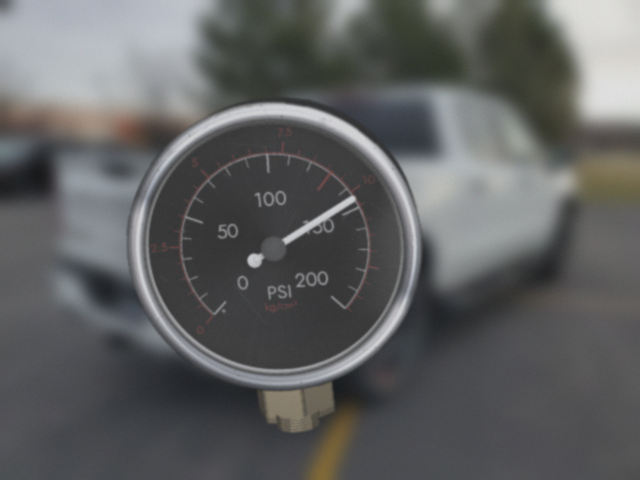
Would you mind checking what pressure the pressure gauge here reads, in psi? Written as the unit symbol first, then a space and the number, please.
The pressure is psi 145
